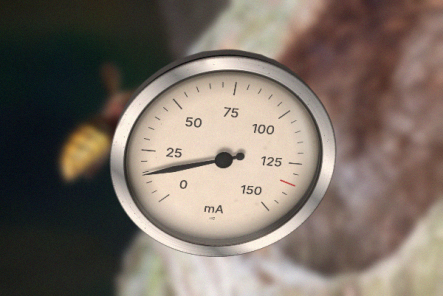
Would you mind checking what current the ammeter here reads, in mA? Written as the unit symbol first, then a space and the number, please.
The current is mA 15
